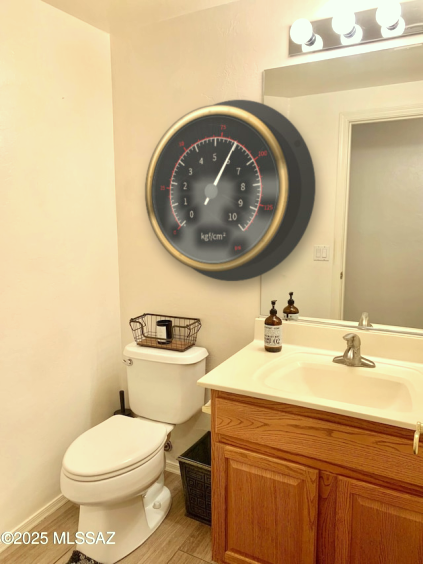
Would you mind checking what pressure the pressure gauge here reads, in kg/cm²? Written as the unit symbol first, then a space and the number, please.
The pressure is kg/cm² 6
